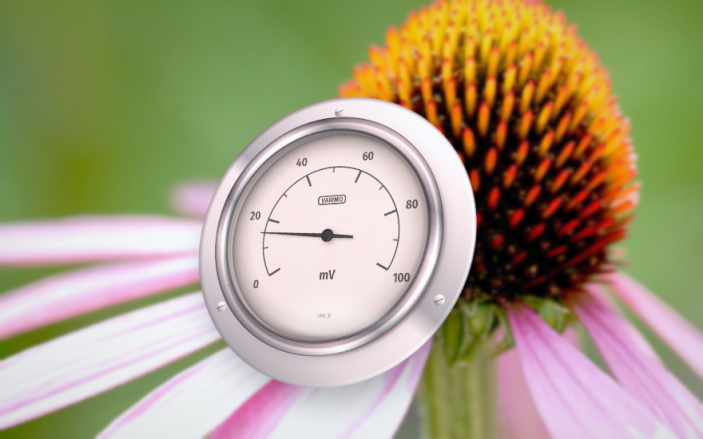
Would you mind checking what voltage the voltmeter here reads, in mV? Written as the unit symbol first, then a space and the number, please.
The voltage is mV 15
